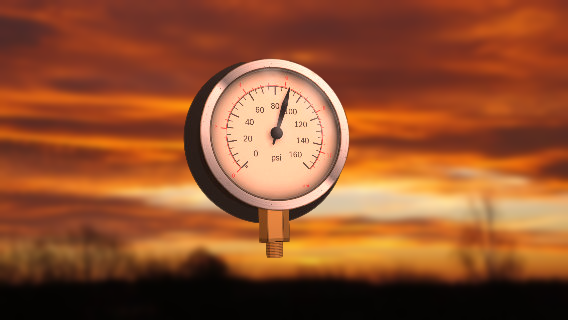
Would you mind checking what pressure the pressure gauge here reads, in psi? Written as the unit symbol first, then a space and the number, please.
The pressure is psi 90
